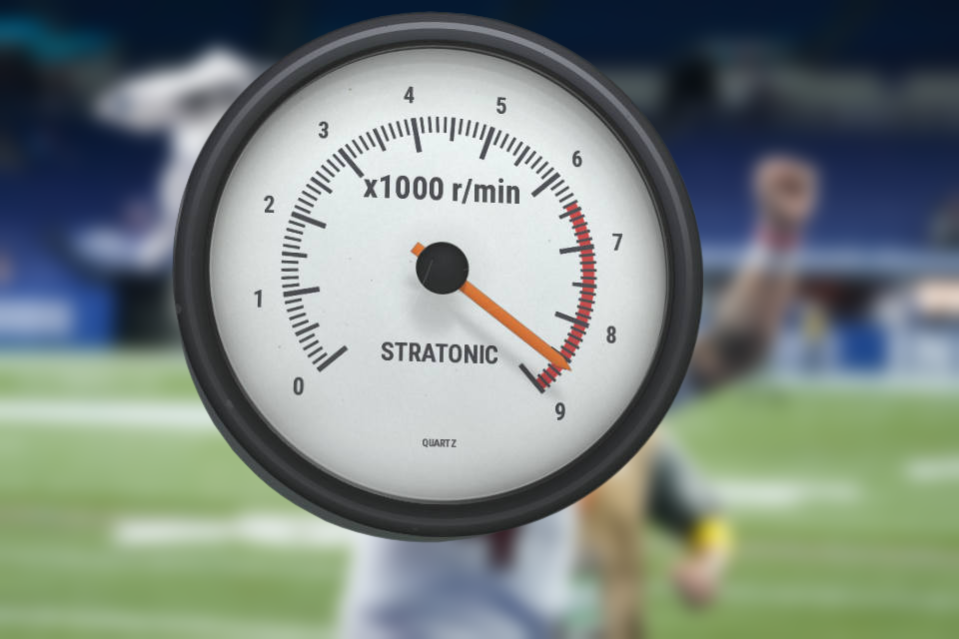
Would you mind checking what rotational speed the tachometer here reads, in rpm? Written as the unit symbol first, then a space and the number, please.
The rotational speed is rpm 8600
